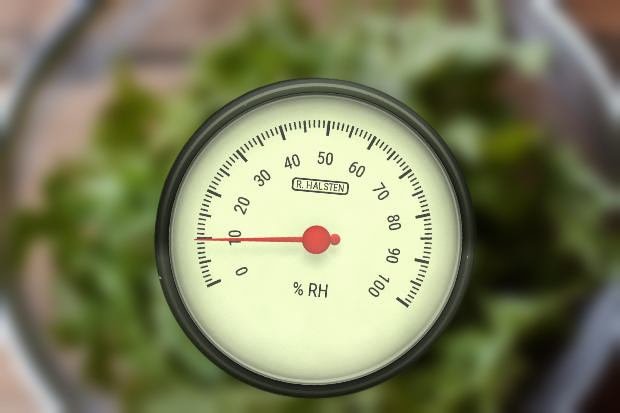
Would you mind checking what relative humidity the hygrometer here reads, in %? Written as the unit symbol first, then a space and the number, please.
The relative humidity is % 10
